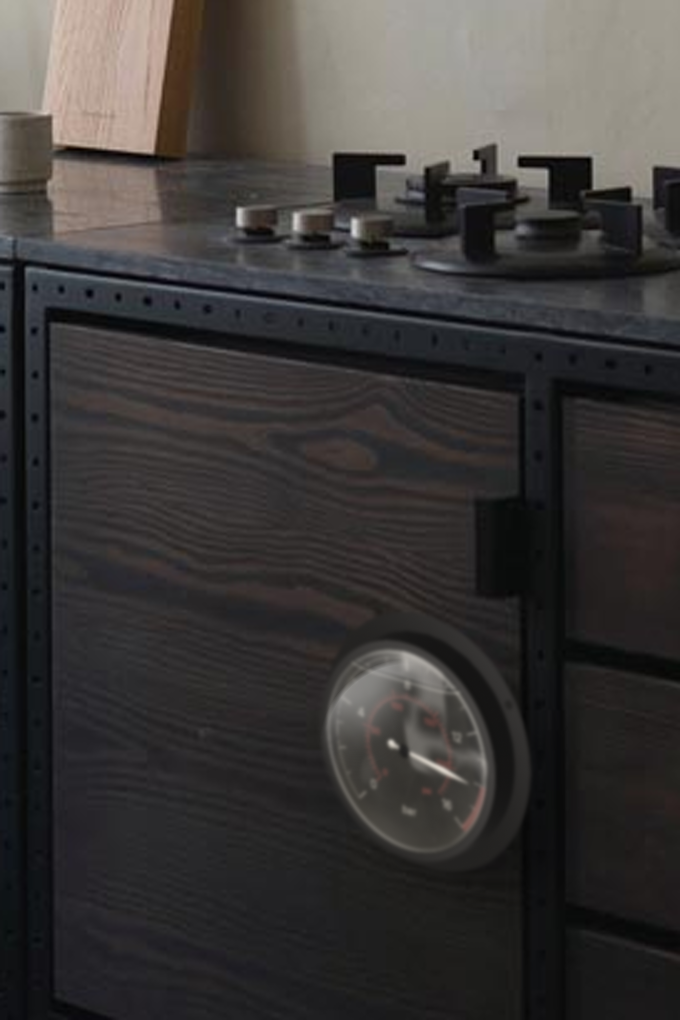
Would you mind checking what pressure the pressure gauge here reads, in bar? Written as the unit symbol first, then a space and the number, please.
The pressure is bar 14
